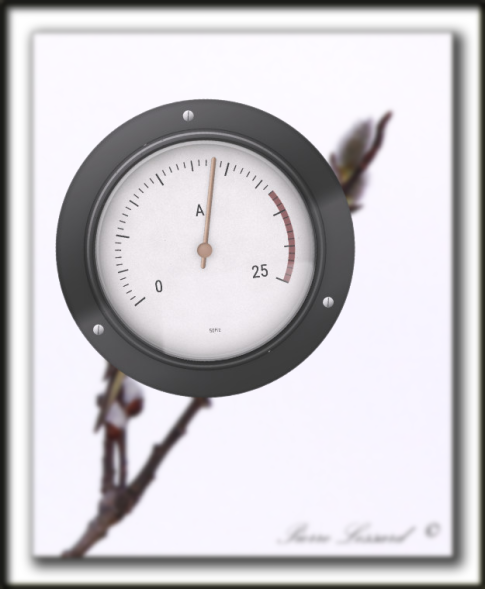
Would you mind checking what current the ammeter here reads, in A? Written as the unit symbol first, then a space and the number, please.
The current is A 14
